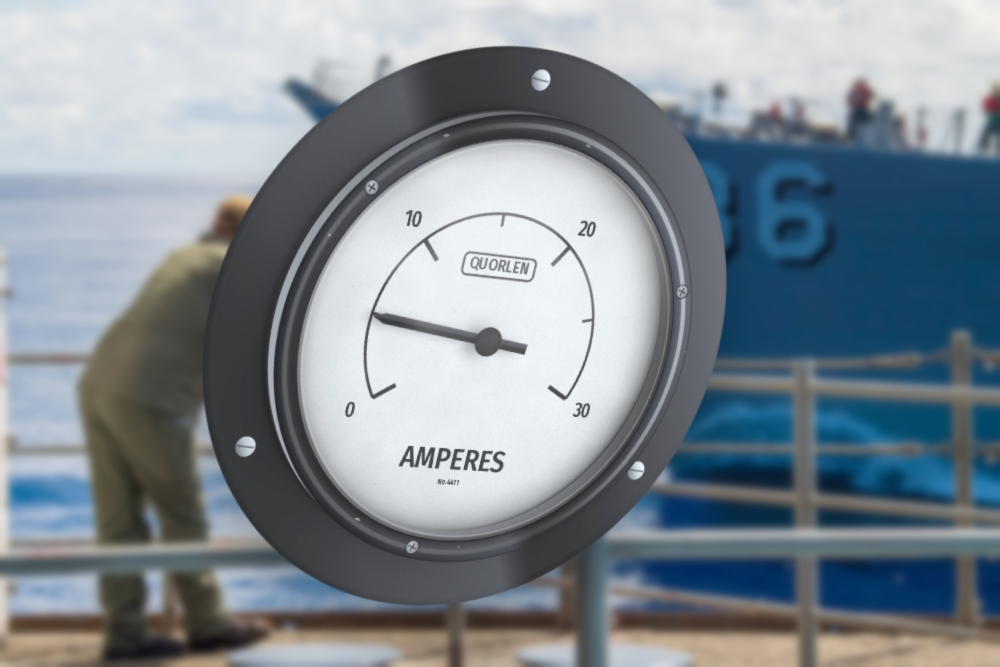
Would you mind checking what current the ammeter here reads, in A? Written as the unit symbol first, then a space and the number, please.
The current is A 5
